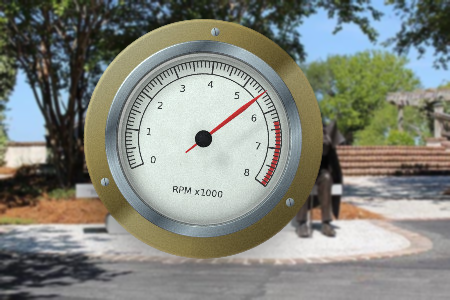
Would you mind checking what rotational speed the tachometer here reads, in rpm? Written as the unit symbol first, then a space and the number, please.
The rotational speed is rpm 5500
